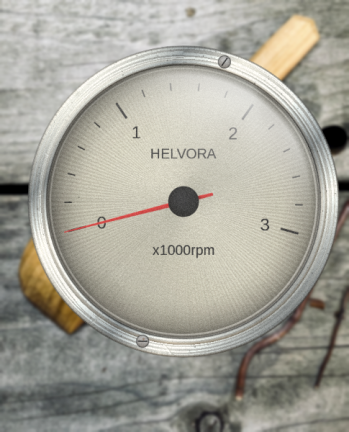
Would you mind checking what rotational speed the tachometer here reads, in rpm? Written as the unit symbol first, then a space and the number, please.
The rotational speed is rpm 0
